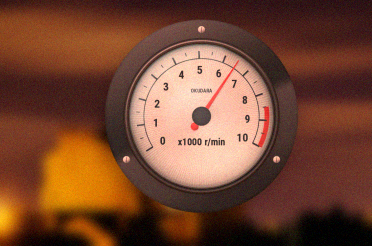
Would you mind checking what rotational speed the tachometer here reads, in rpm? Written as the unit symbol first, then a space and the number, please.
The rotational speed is rpm 6500
